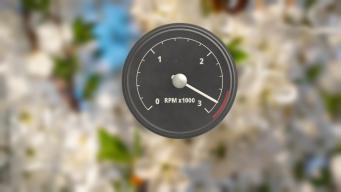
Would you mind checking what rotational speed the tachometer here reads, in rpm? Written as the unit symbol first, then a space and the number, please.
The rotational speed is rpm 2800
